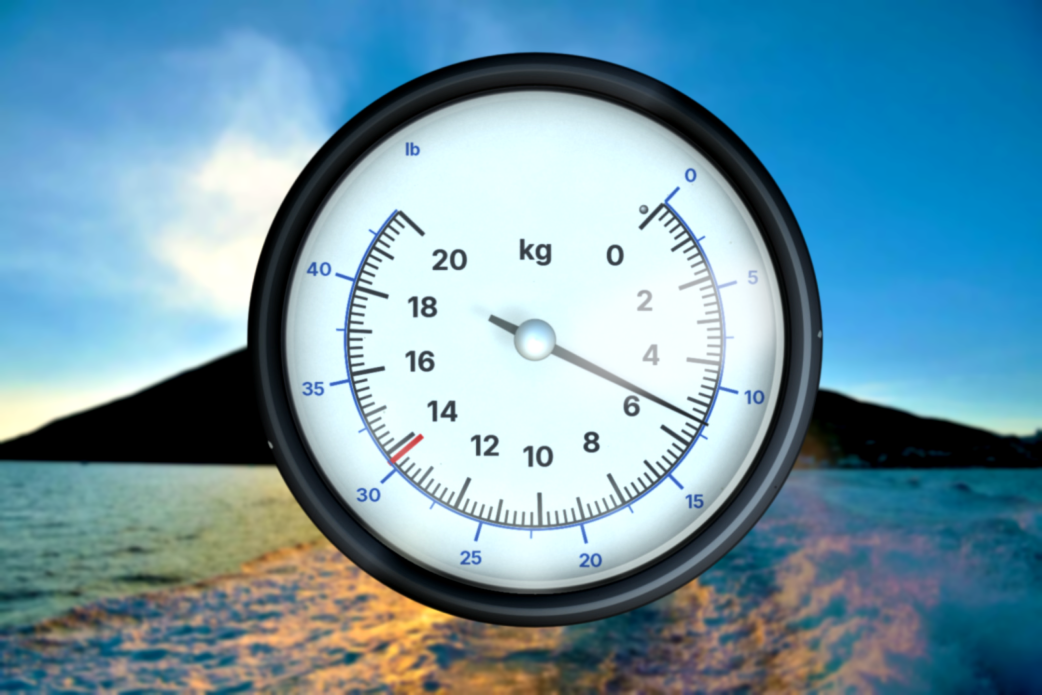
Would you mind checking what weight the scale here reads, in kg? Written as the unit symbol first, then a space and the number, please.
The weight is kg 5.4
